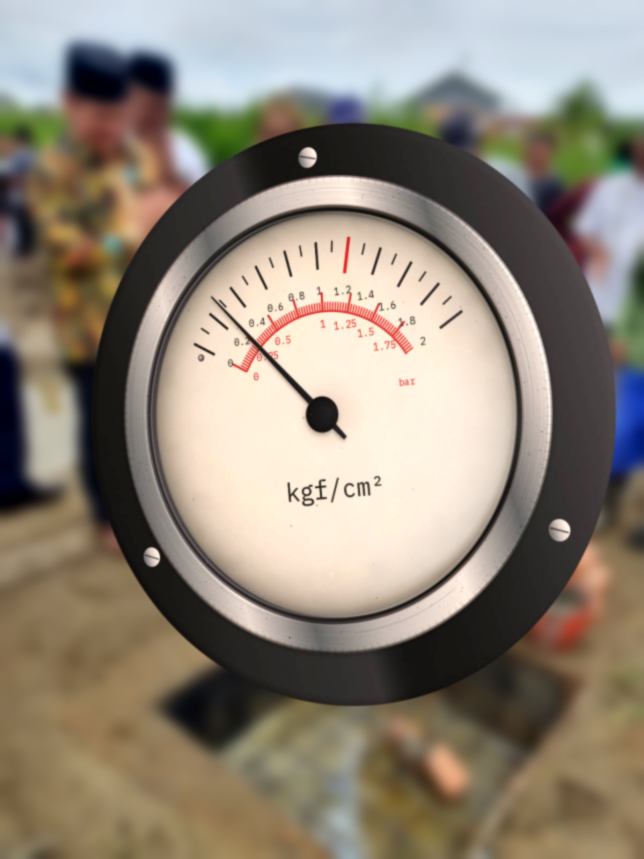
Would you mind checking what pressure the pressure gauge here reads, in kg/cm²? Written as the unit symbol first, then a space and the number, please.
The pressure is kg/cm² 0.3
